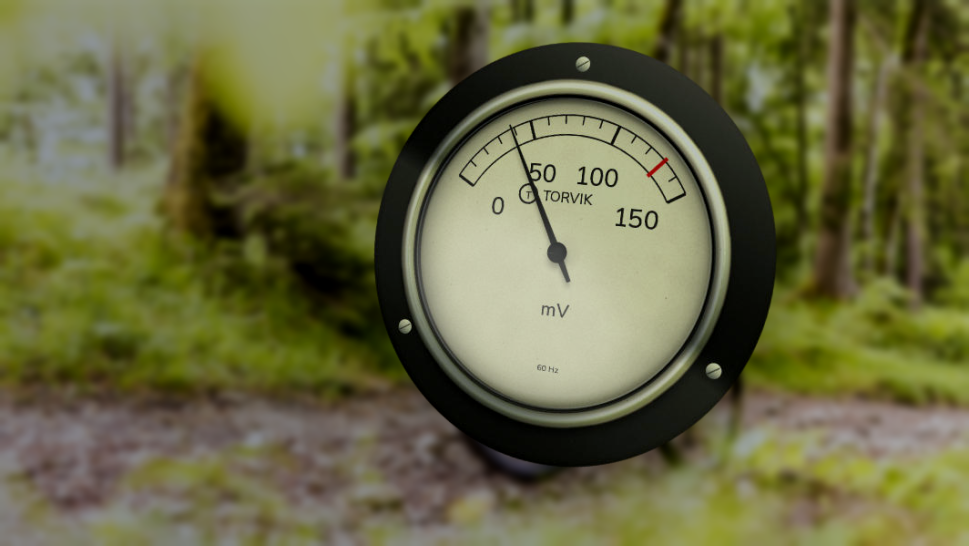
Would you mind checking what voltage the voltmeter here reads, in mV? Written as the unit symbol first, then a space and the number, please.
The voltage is mV 40
